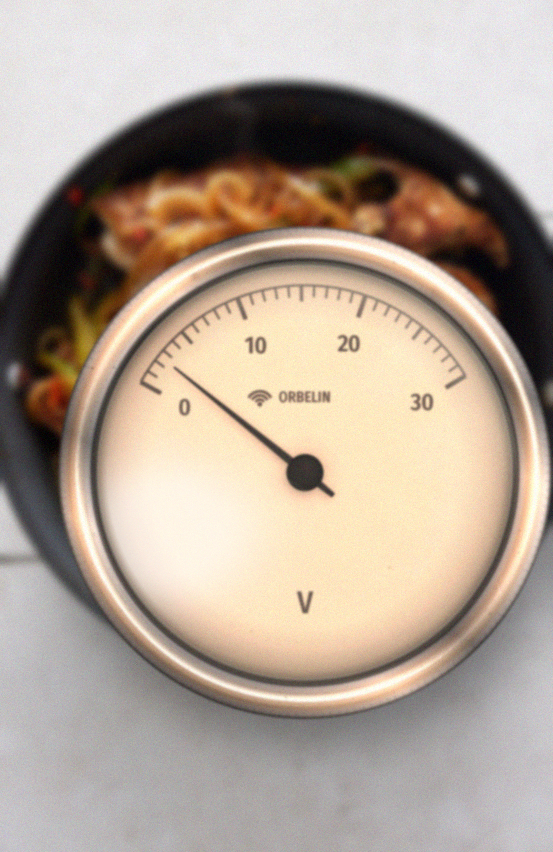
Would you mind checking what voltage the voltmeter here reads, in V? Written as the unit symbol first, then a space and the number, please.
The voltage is V 2.5
